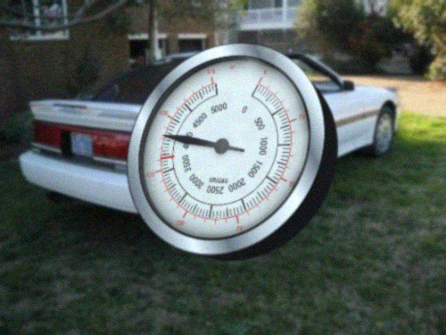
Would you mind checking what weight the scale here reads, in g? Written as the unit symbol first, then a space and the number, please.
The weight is g 4000
